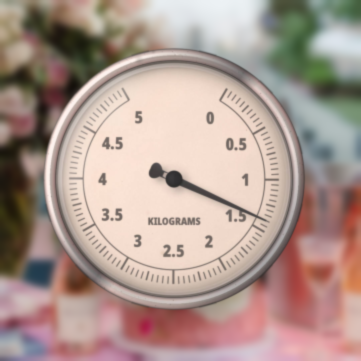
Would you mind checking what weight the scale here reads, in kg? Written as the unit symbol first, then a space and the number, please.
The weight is kg 1.4
